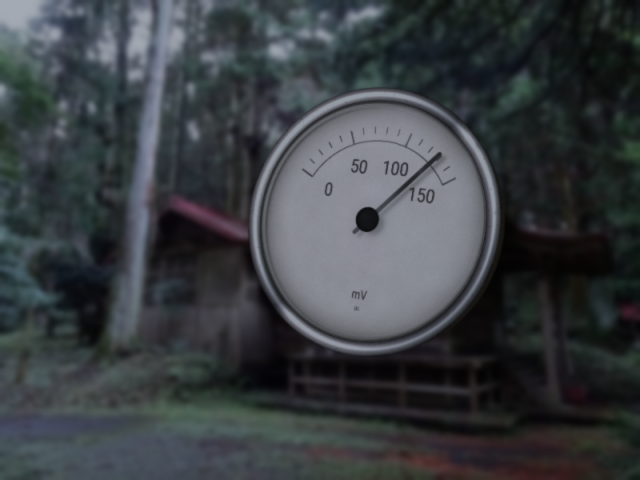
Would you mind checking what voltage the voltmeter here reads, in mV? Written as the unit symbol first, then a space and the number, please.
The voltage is mV 130
